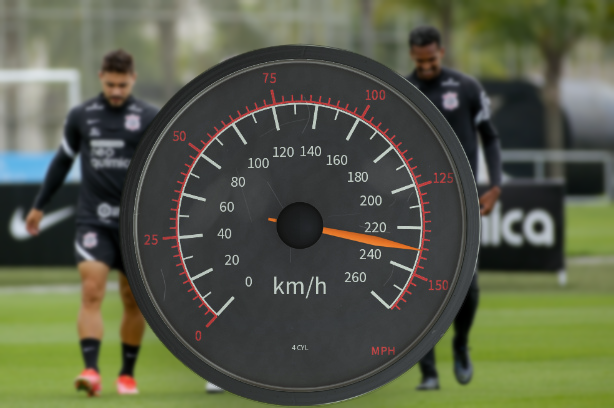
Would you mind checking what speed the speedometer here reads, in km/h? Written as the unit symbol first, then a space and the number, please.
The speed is km/h 230
